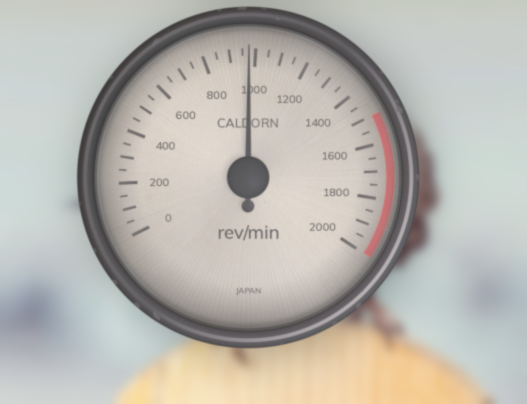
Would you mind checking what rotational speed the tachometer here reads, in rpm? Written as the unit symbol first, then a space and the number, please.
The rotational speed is rpm 975
